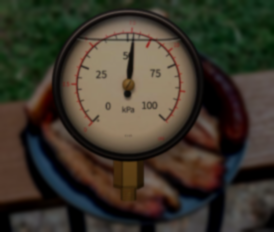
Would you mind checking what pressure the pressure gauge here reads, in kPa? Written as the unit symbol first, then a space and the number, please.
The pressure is kPa 52.5
